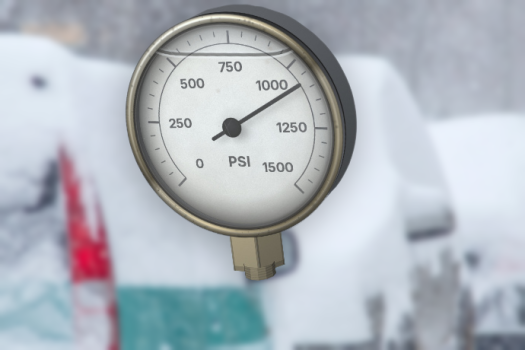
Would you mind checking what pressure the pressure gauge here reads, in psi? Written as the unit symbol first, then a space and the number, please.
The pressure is psi 1075
